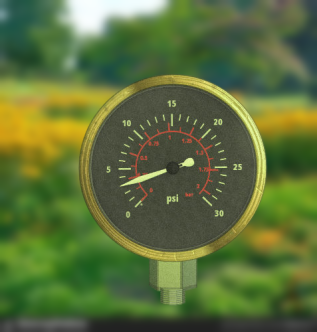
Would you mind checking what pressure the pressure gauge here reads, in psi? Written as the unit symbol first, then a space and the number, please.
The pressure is psi 3
